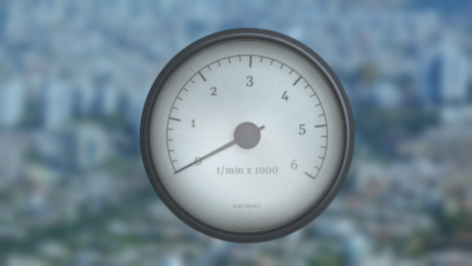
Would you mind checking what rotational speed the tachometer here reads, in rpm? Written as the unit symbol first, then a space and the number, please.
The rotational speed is rpm 0
